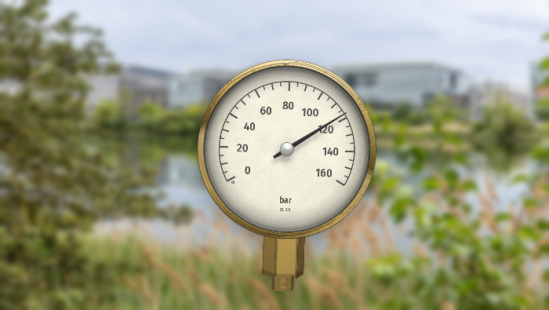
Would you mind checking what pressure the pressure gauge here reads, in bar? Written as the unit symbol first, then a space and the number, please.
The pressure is bar 117.5
